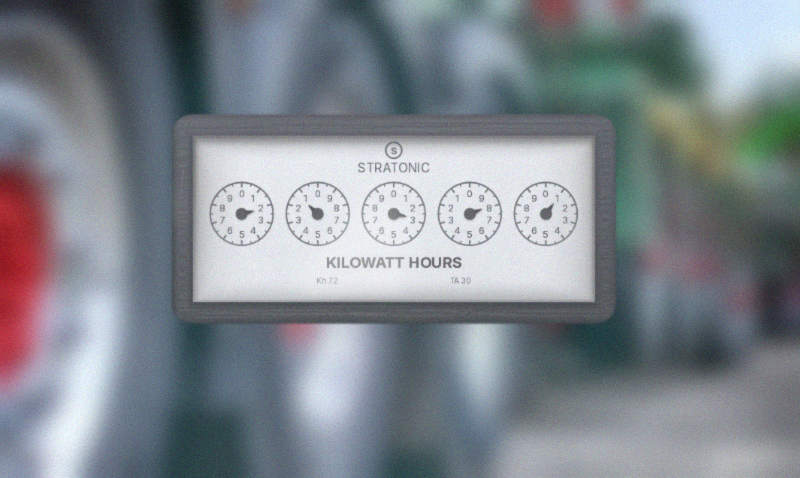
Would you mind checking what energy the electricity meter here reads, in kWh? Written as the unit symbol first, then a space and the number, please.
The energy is kWh 21281
